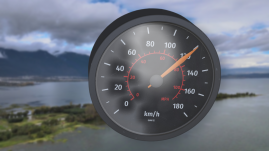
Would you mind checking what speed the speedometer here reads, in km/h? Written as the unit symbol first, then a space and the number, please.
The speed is km/h 120
